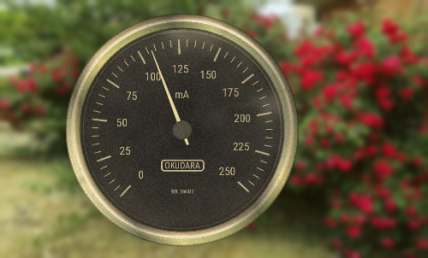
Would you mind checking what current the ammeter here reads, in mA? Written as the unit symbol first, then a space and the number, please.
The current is mA 107.5
